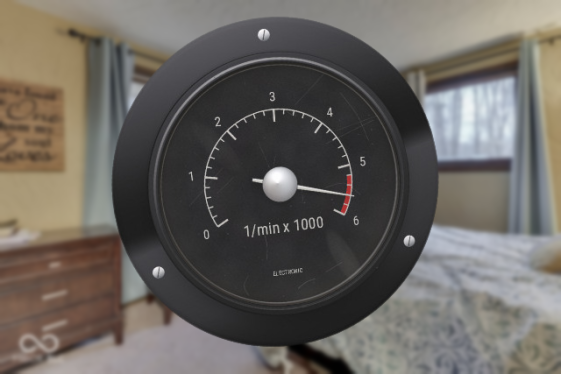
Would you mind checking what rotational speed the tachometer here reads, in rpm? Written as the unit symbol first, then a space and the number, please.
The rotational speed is rpm 5600
